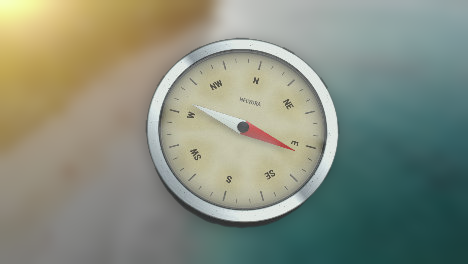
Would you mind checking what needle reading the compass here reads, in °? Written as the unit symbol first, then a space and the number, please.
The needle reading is ° 100
